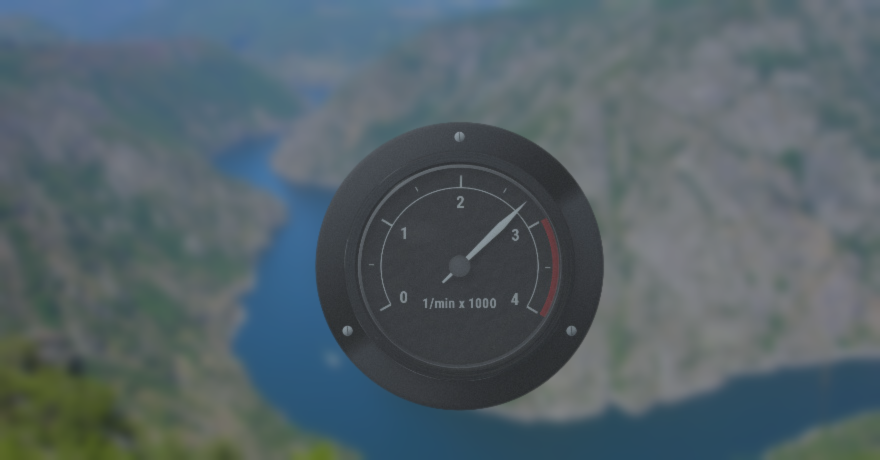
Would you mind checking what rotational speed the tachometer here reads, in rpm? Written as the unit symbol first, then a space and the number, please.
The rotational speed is rpm 2750
